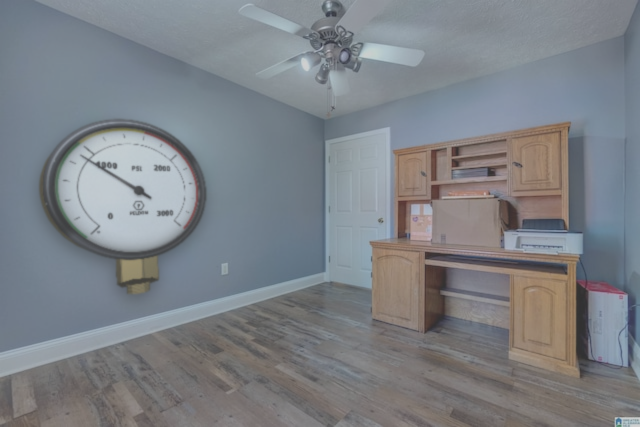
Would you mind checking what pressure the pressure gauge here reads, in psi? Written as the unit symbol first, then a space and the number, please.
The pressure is psi 900
